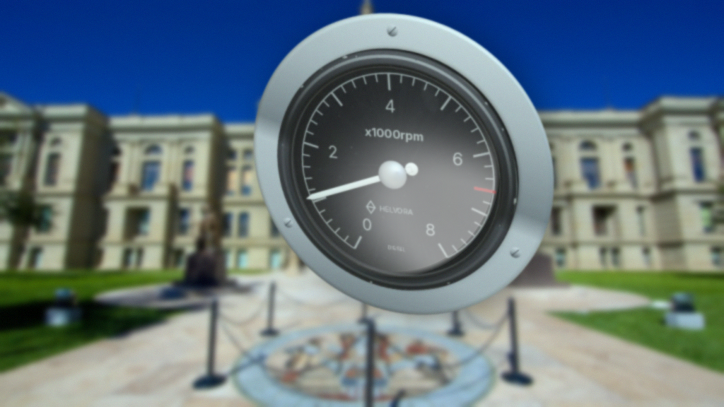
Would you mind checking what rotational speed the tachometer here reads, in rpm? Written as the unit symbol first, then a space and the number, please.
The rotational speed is rpm 1100
